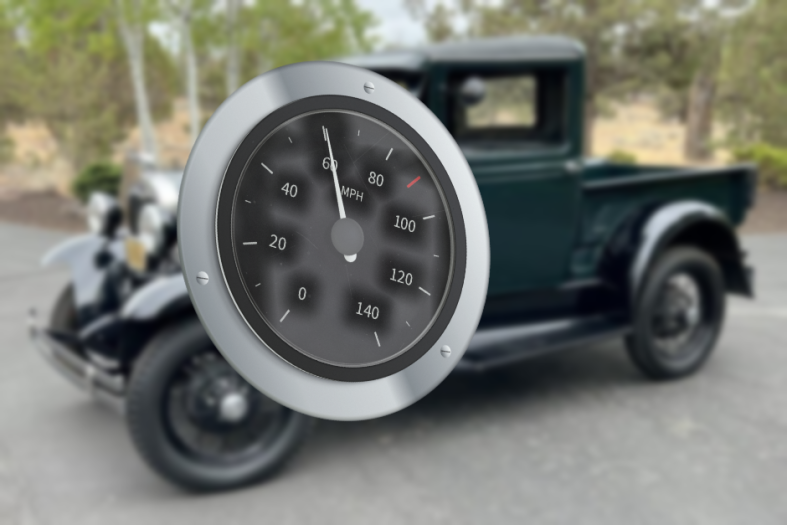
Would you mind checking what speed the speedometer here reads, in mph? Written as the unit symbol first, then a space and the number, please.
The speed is mph 60
